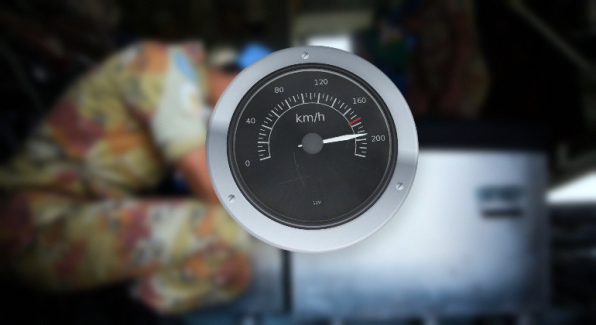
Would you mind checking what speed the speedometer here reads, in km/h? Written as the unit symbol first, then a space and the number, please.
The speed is km/h 195
